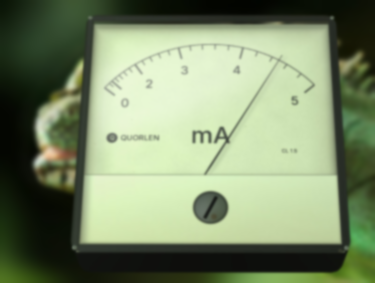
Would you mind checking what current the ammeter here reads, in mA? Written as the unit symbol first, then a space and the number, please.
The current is mA 4.5
